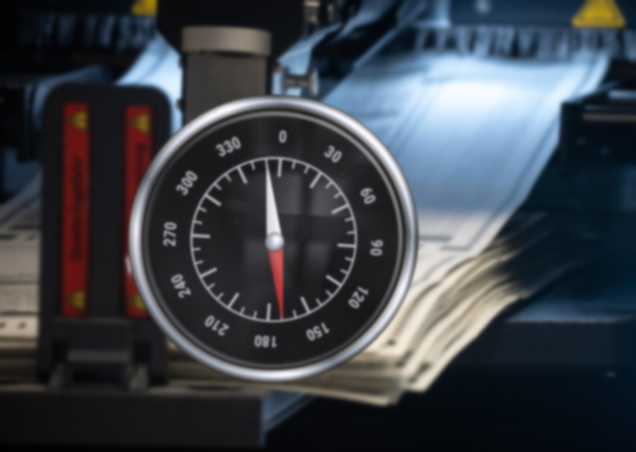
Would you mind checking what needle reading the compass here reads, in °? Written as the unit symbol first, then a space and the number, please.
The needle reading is ° 170
